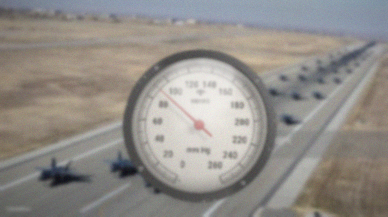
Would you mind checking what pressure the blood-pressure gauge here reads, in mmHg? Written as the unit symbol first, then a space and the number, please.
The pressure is mmHg 90
